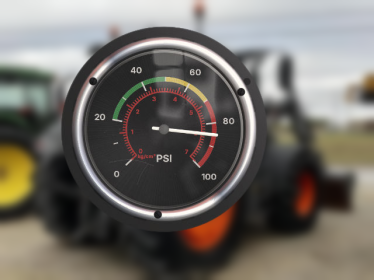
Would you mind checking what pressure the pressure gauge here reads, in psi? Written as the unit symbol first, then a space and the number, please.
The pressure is psi 85
